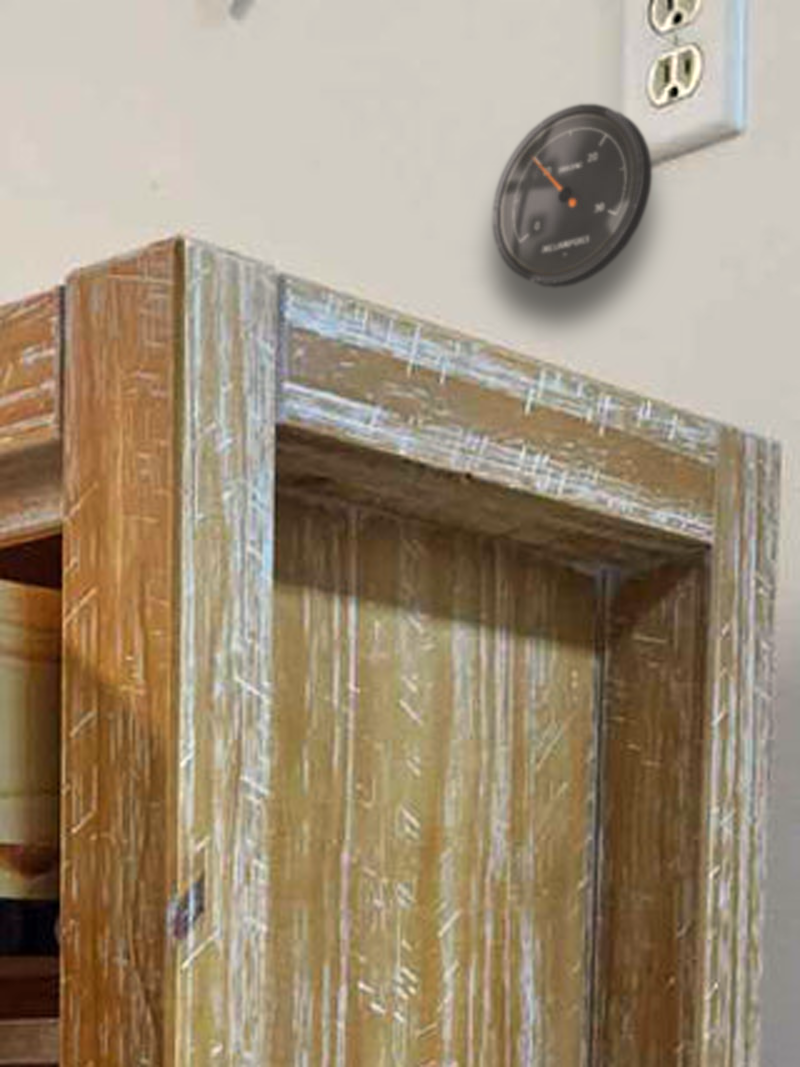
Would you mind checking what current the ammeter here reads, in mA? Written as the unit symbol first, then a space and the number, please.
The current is mA 10
